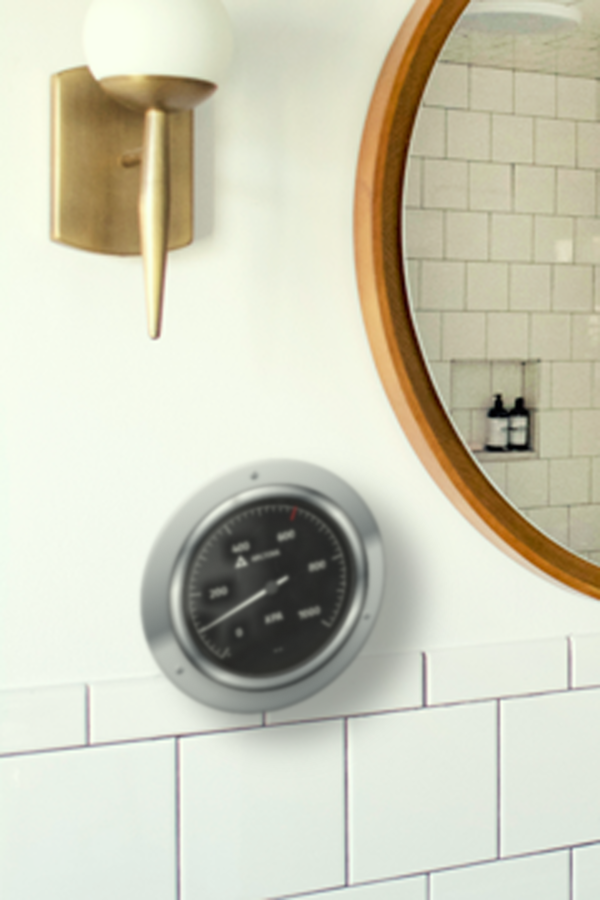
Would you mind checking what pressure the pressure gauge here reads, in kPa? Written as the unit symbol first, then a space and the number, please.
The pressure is kPa 100
